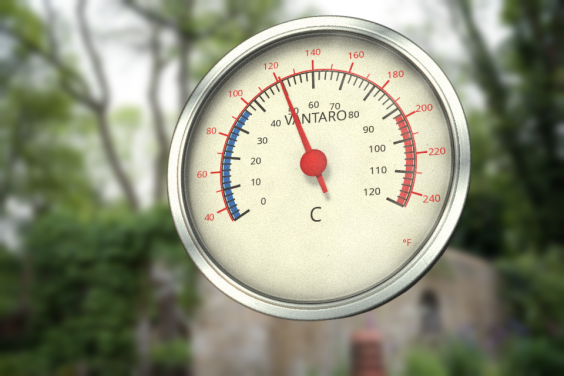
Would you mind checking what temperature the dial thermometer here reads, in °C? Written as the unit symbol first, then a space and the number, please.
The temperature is °C 50
